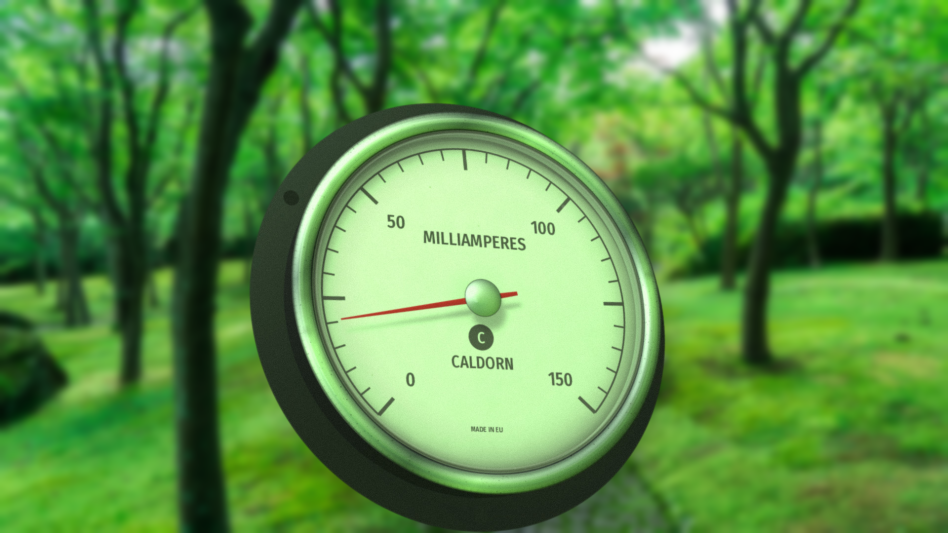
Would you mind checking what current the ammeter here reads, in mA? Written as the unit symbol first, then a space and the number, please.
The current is mA 20
